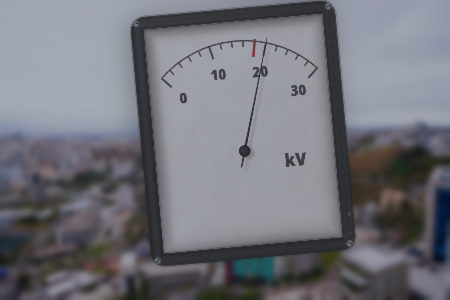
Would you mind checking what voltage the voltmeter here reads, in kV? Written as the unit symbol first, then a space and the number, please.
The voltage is kV 20
